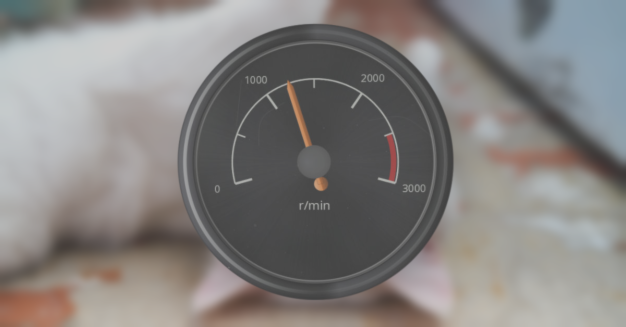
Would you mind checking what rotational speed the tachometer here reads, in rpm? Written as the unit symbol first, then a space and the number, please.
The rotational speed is rpm 1250
